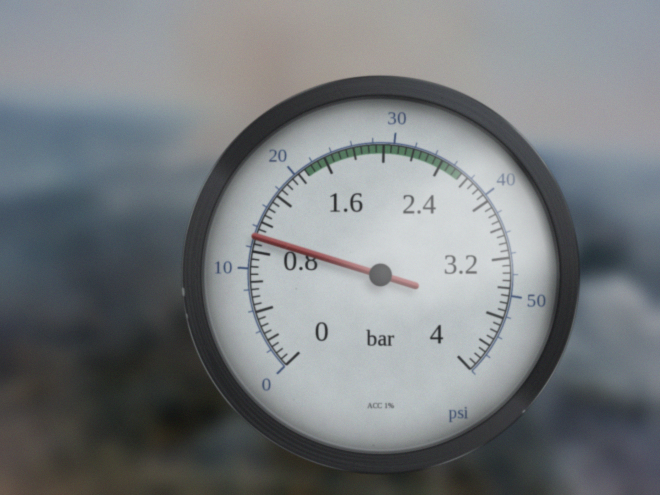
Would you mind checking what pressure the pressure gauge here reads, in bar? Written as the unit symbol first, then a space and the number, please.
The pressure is bar 0.9
